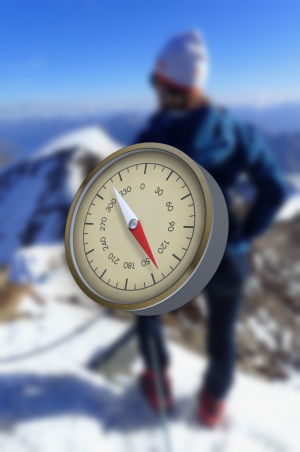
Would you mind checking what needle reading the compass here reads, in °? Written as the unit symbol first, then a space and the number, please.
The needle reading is ° 140
